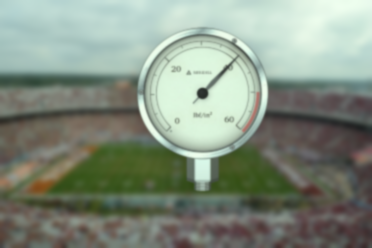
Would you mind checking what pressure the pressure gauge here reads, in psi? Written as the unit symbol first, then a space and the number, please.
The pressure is psi 40
